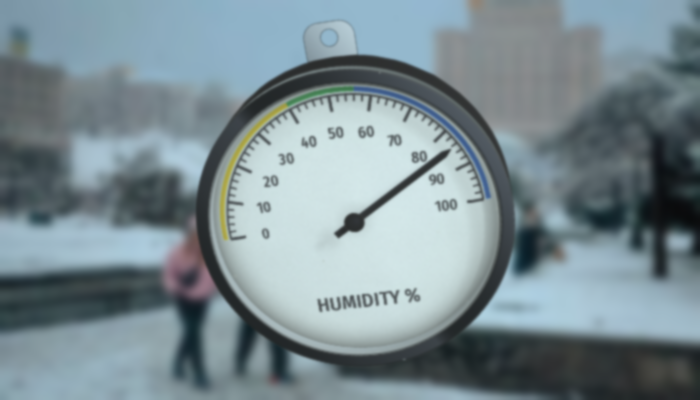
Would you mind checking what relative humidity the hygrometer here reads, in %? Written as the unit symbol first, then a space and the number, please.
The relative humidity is % 84
